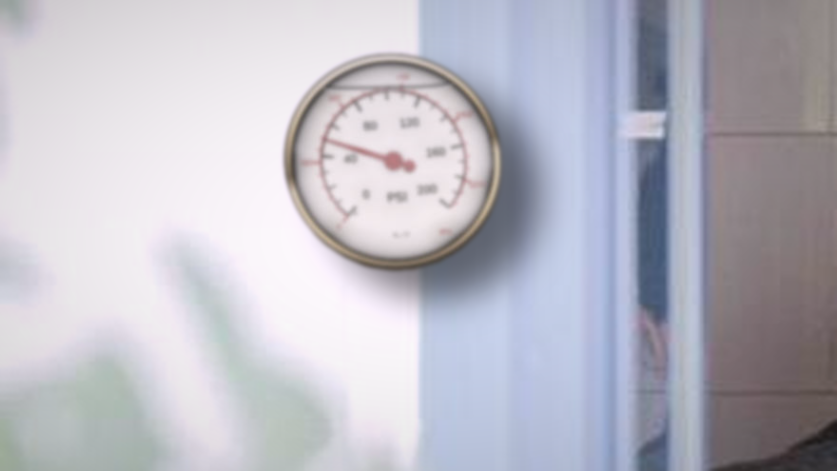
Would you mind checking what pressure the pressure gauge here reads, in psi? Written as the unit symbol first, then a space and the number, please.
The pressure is psi 50
